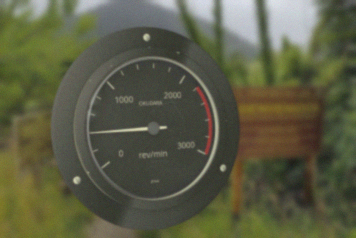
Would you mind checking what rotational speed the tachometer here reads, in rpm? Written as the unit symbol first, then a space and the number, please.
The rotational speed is rpm 400
